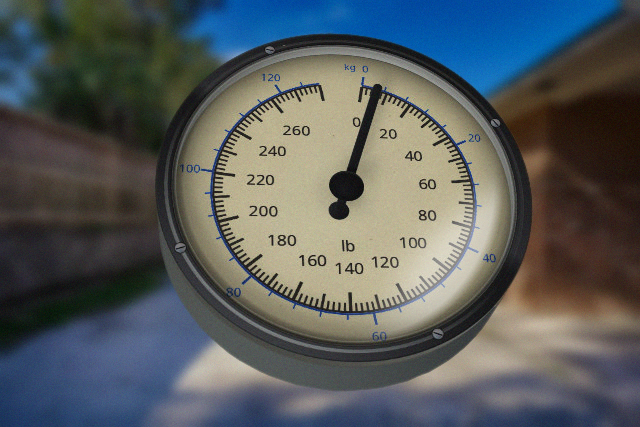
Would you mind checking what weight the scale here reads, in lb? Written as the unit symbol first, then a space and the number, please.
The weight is lb 6
